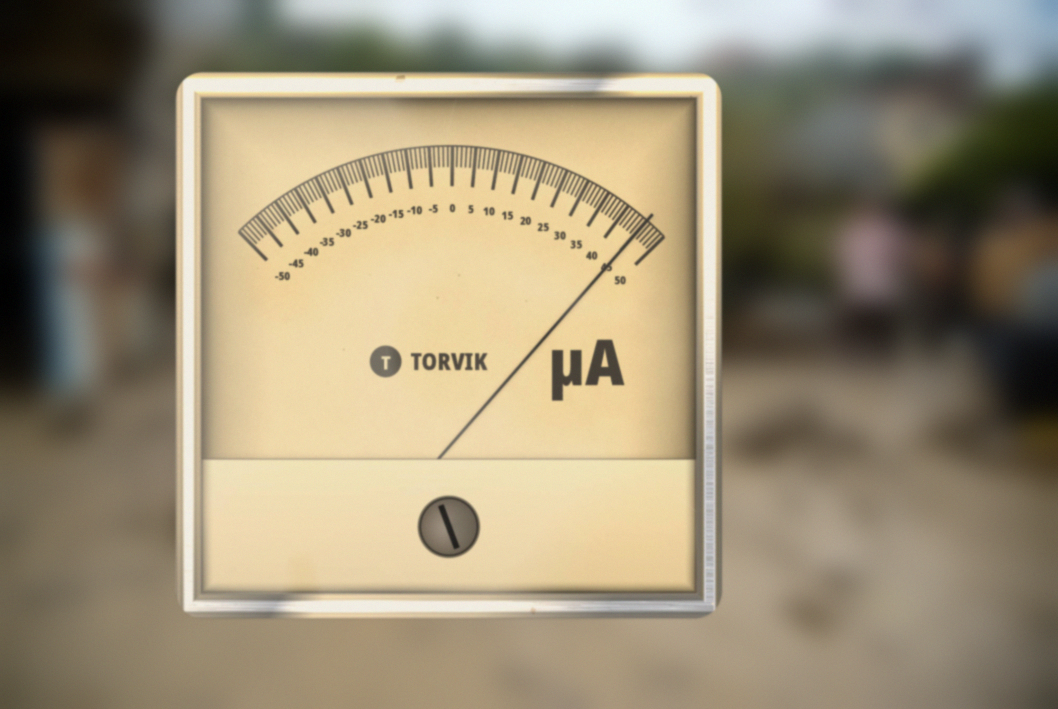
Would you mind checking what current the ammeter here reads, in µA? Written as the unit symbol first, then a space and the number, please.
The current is µA 45
